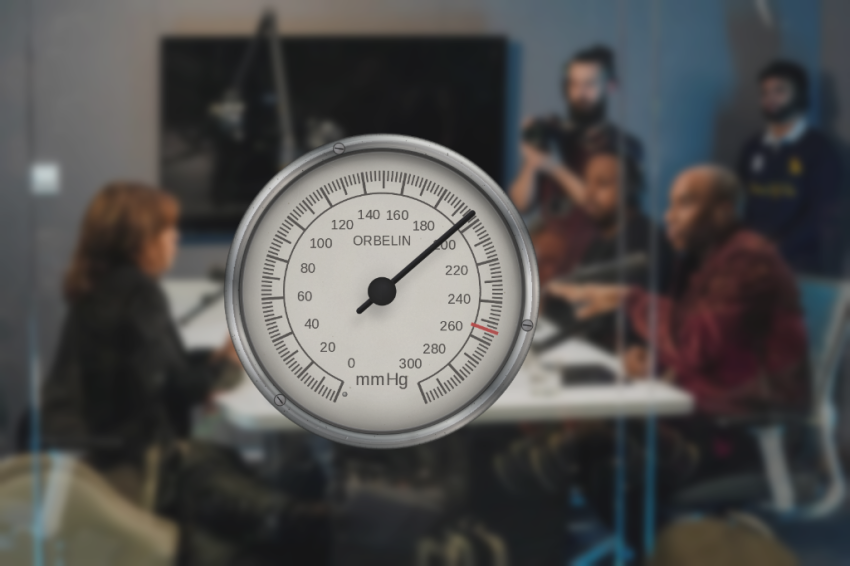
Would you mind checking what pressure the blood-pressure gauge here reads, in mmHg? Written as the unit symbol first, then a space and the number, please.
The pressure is mmHg 196
